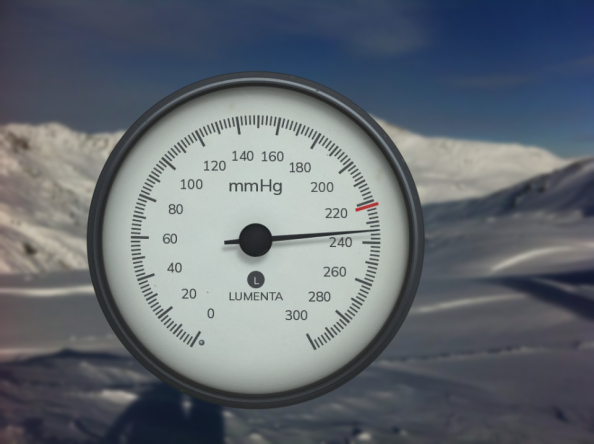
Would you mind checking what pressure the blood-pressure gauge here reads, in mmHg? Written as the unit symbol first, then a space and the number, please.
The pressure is mmHg 234
